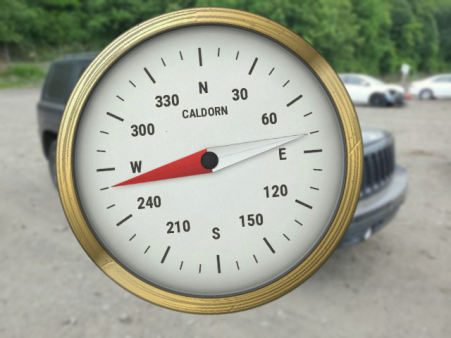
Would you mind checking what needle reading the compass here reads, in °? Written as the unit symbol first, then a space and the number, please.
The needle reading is ° 260
